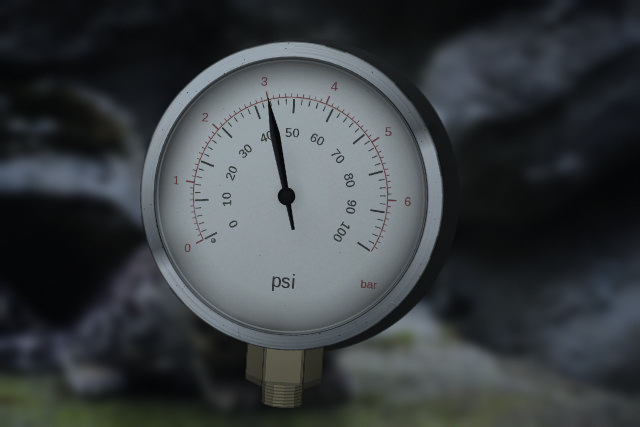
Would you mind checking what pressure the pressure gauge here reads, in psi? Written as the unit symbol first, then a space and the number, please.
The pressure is psi 44
